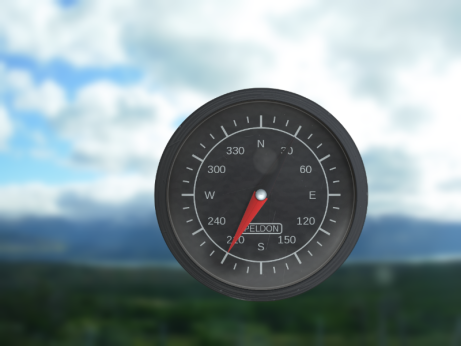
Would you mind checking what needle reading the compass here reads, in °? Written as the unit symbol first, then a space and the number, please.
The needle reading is ° 210
